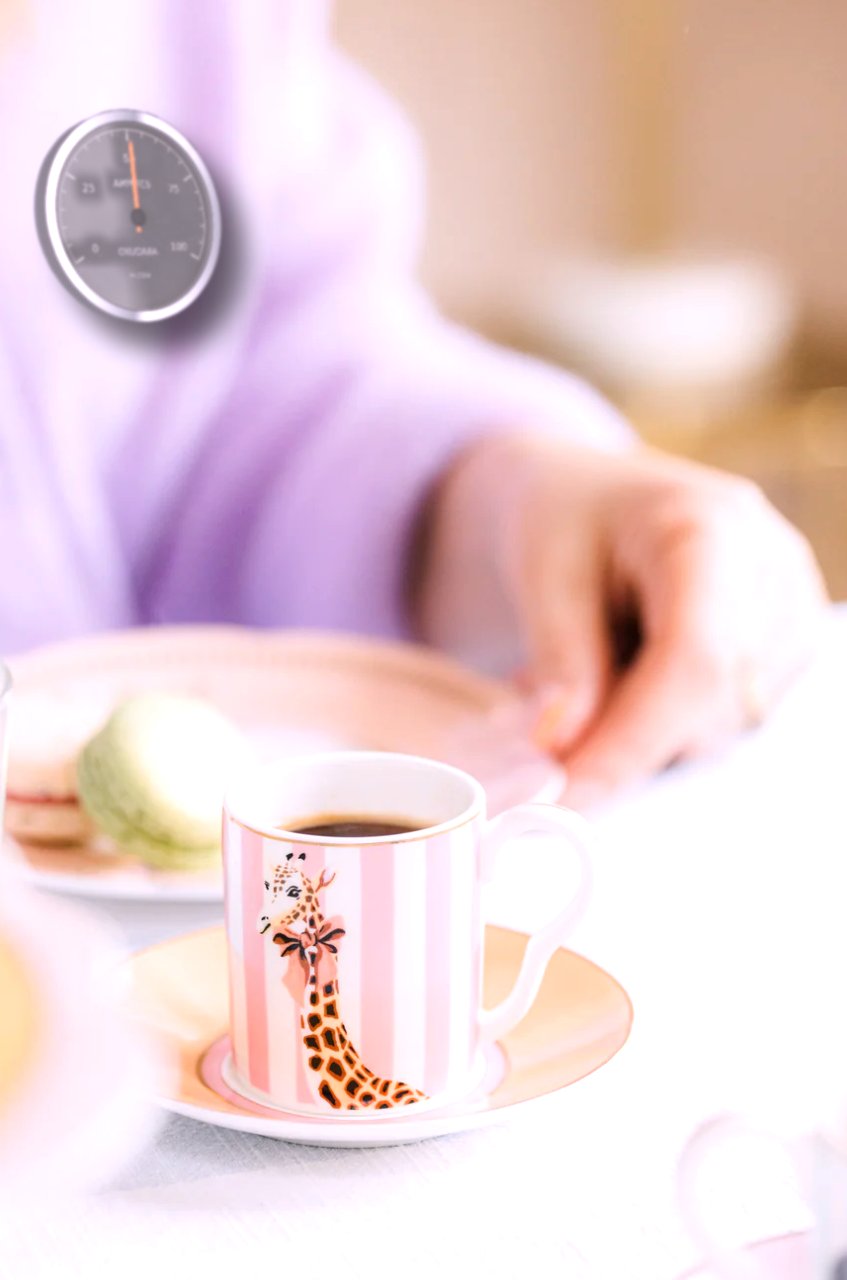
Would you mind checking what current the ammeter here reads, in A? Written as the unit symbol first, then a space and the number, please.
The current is A 50
